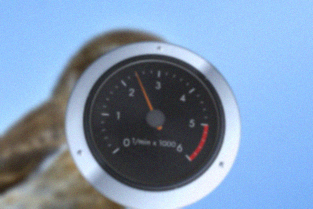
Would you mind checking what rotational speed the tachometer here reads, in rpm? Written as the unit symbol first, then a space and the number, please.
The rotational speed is rpm 2400
